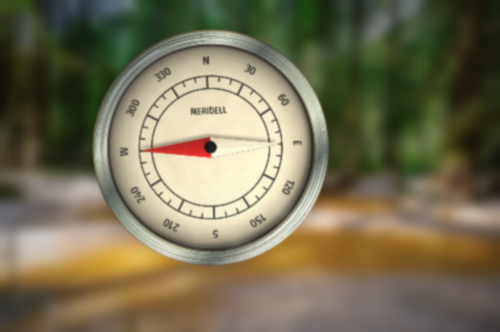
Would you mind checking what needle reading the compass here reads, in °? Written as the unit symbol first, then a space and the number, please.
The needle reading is ° 270
